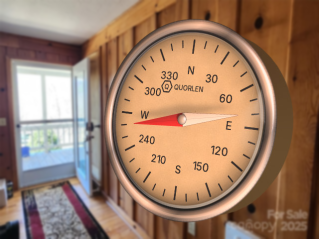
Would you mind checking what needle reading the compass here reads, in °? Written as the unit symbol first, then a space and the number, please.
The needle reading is ° 260
